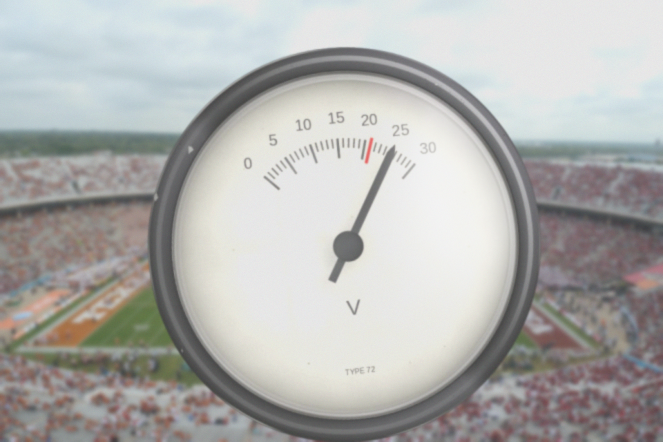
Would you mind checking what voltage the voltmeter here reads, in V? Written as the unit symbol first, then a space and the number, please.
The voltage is V 25
